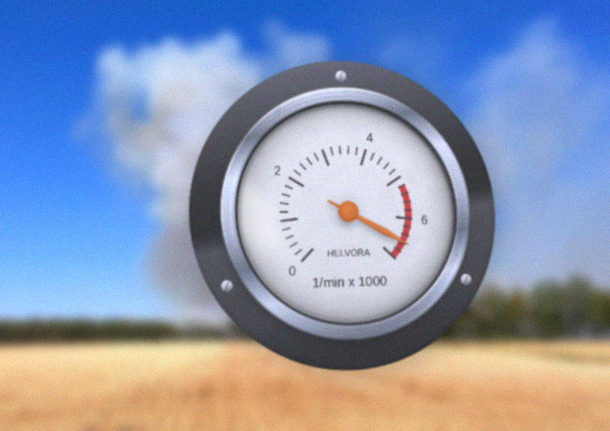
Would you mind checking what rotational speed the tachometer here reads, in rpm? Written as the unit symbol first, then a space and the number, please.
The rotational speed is rpm 6600
